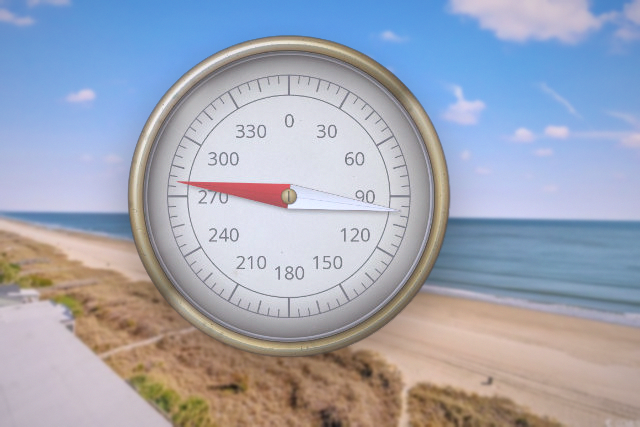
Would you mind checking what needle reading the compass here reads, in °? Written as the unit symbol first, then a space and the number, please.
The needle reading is ° 277.5
